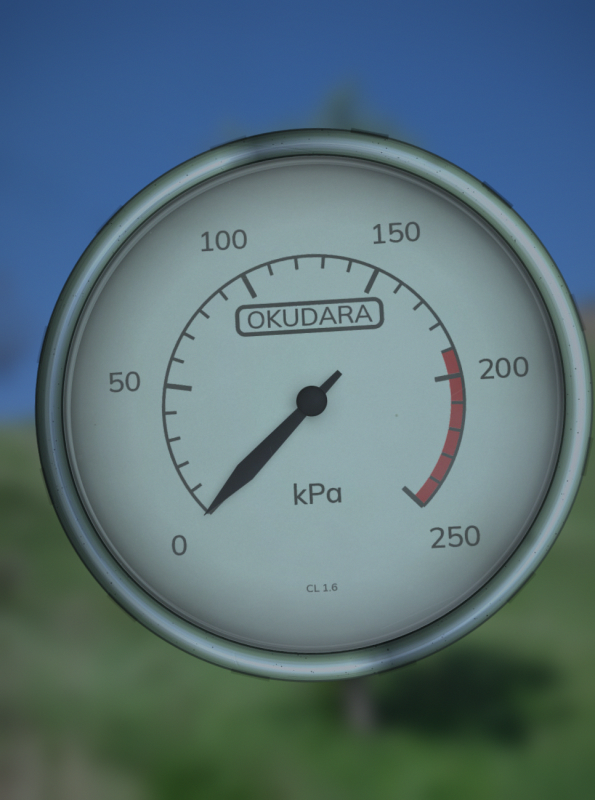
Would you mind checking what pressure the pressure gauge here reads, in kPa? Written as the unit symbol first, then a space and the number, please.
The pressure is kPa 0
